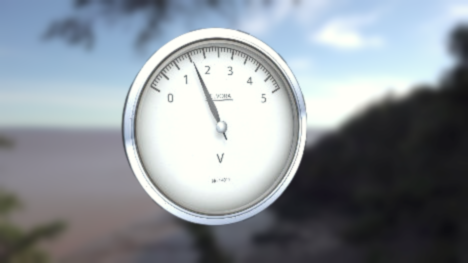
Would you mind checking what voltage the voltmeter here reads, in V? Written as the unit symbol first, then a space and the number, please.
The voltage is V 1.5
